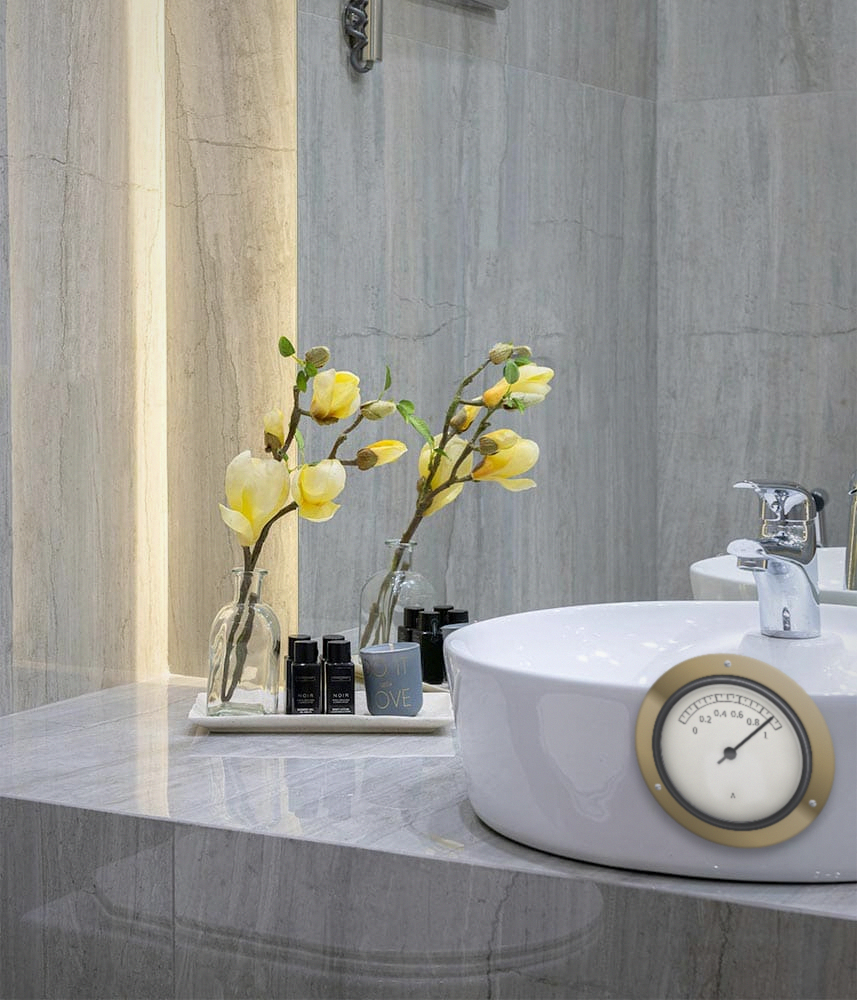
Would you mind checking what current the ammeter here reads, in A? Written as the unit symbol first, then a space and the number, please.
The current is A 0.9
